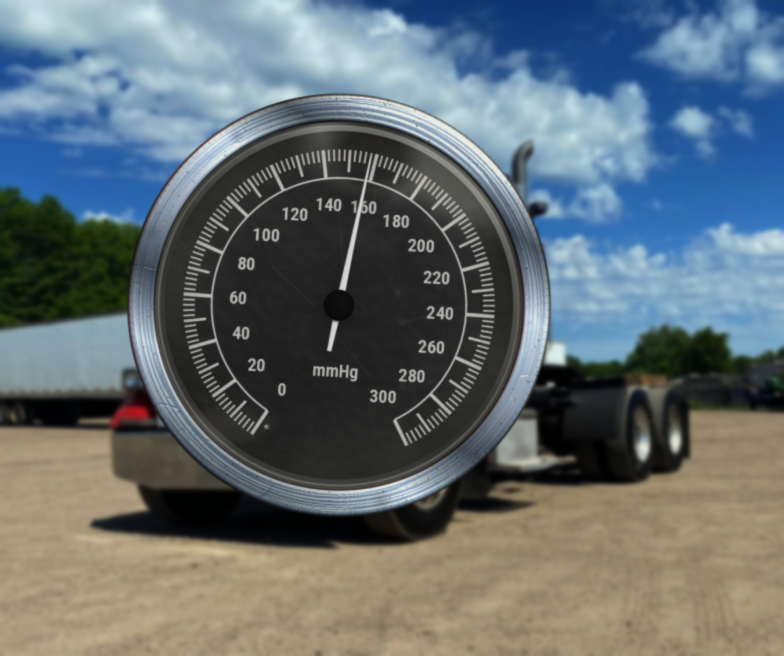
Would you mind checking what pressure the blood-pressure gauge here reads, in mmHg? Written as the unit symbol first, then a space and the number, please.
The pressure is mmHg 158
